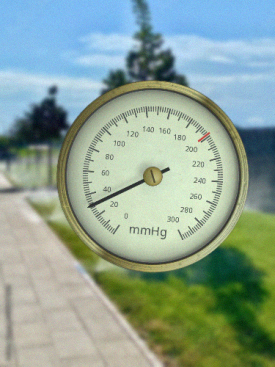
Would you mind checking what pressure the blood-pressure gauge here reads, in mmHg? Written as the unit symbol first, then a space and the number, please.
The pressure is mmHg 30
